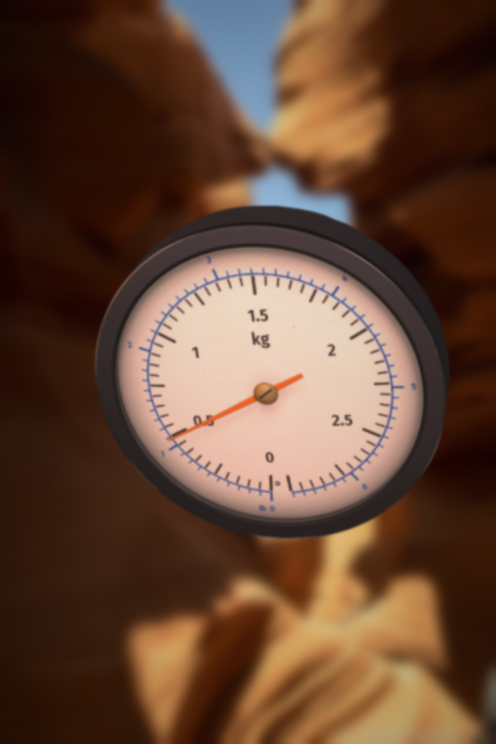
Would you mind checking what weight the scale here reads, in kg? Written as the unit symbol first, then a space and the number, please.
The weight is kg 0.5
